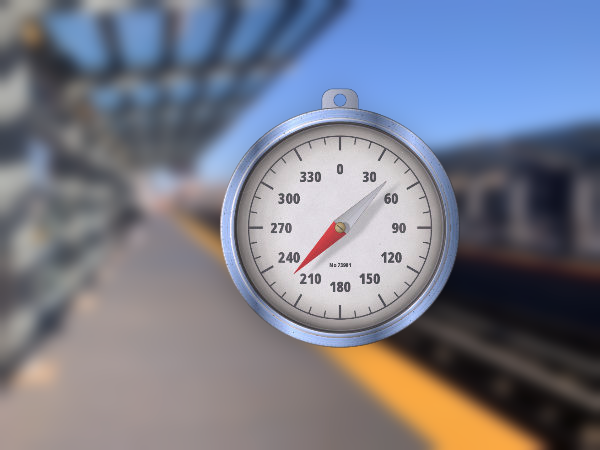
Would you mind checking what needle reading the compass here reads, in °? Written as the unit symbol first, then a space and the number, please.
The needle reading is ° 225
